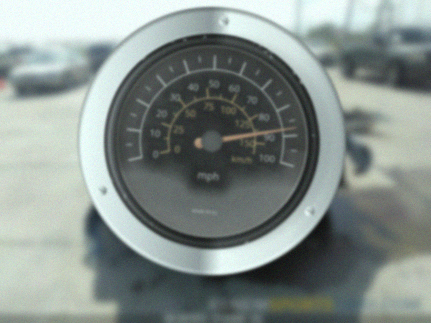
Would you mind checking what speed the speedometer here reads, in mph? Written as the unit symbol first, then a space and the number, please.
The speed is mph 87.5
